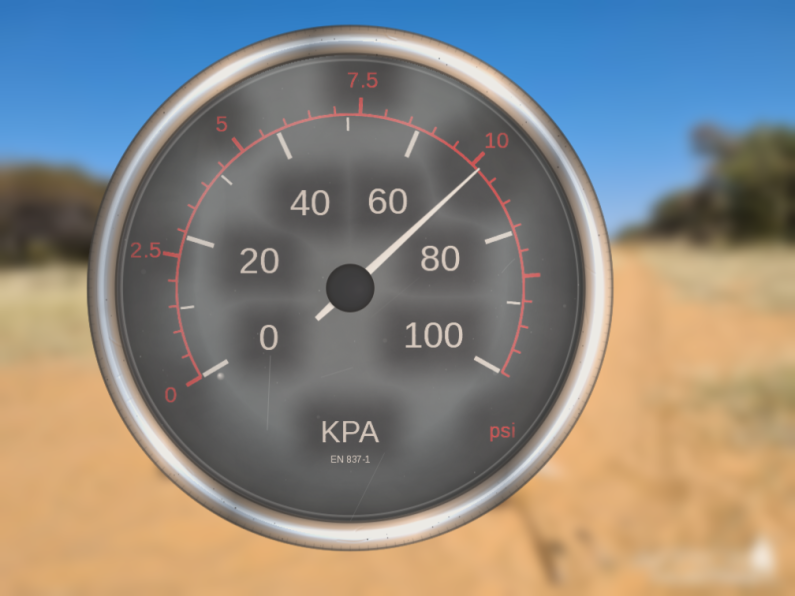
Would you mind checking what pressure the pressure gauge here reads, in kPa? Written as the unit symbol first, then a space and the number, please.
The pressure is kPa 70
